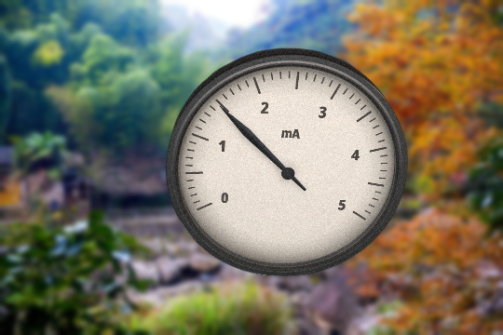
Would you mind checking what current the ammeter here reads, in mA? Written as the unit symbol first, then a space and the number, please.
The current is mA 1.5
